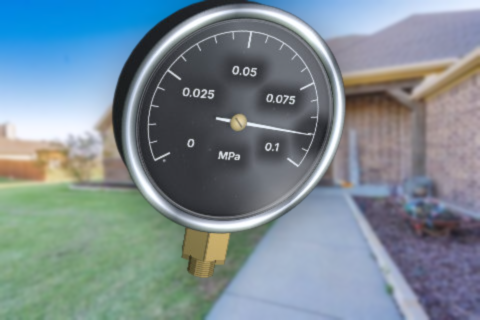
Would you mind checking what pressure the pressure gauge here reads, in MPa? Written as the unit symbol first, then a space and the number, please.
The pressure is MPa 0.09
